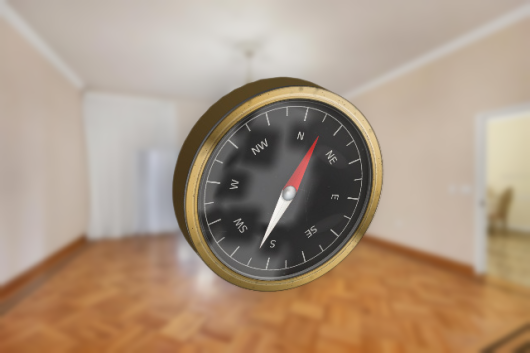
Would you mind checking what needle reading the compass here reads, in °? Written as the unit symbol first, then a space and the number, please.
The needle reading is ° 15
